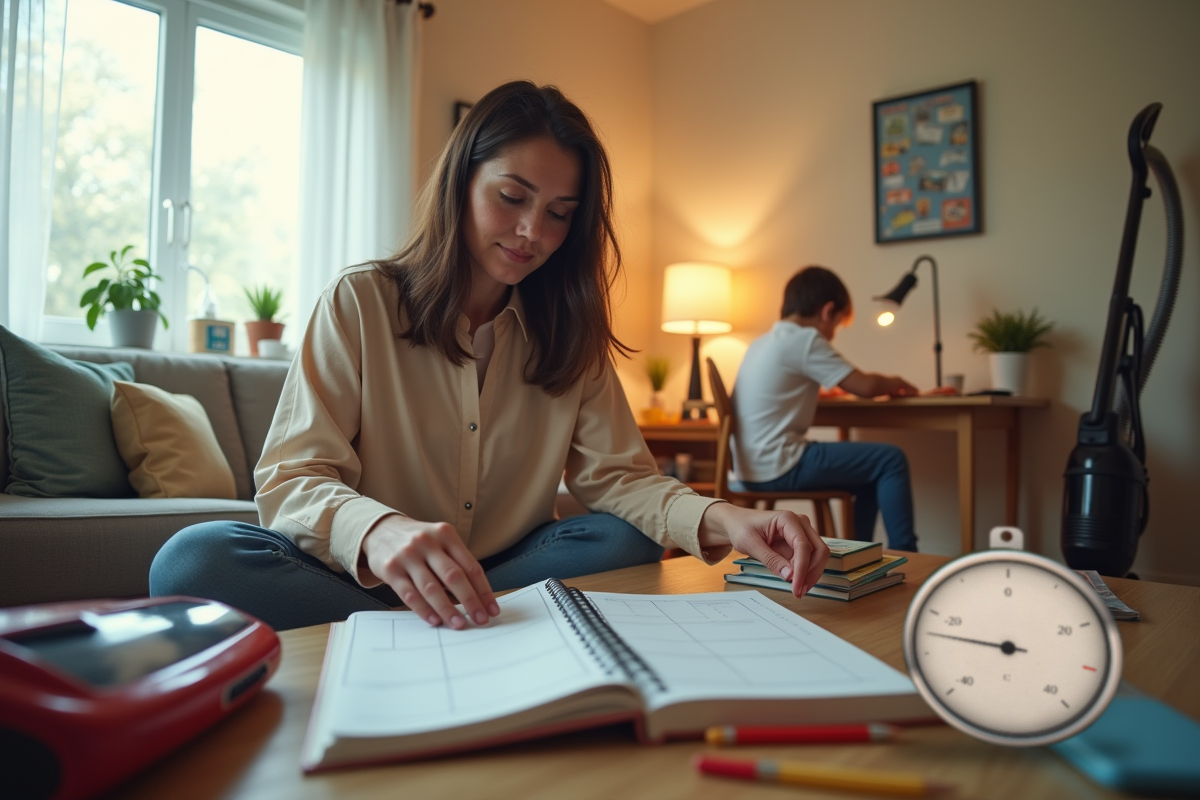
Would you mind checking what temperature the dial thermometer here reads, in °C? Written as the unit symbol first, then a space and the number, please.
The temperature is °C -25
